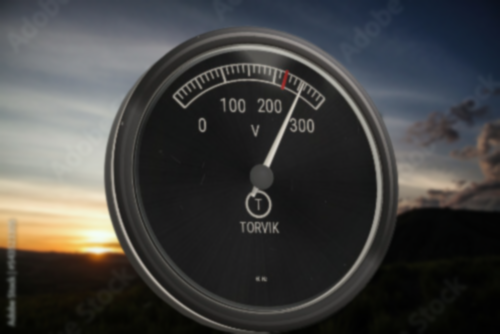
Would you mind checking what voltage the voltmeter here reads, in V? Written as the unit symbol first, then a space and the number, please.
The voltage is V 250
